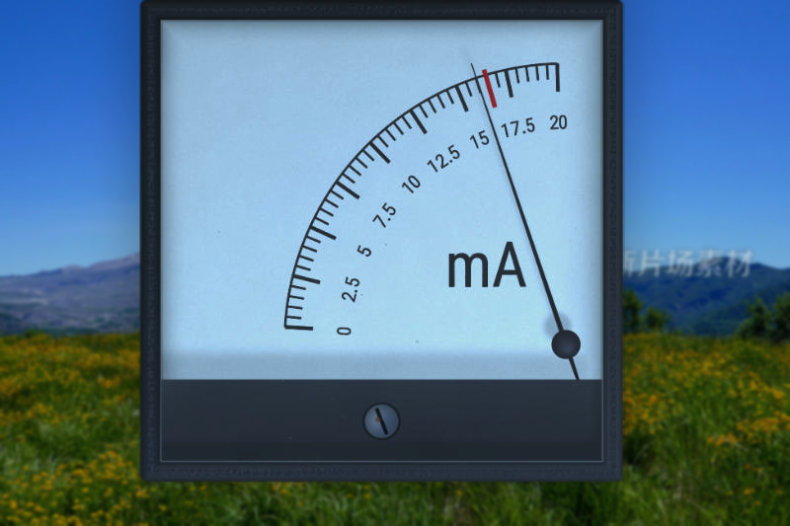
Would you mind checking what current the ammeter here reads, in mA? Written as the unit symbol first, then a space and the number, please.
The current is mA 16
